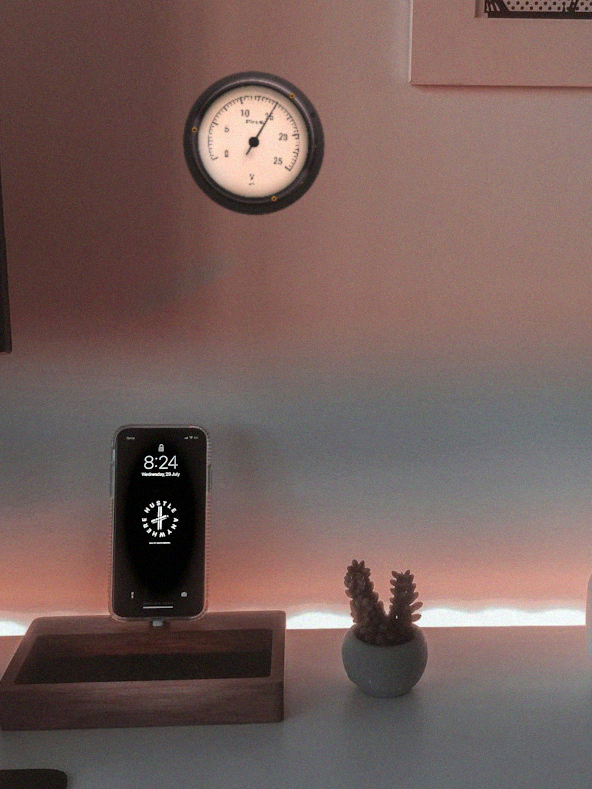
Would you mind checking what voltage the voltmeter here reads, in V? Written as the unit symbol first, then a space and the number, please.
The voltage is V 15
